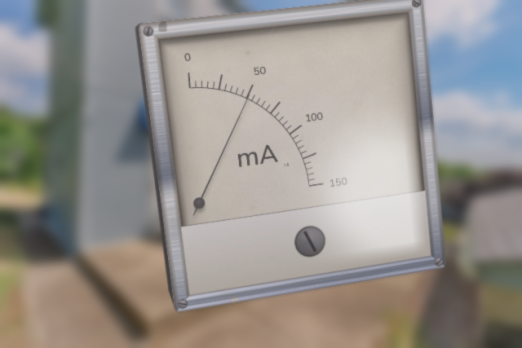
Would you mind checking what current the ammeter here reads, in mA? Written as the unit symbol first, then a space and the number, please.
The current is mA 50
